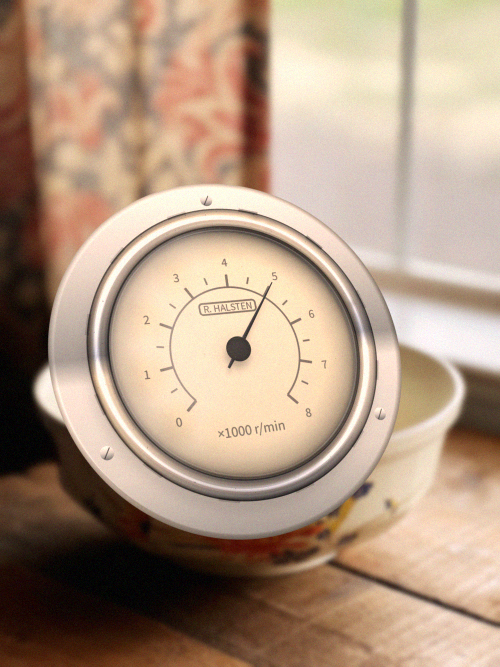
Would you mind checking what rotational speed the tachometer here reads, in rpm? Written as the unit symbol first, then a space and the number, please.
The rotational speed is rpm 5000
